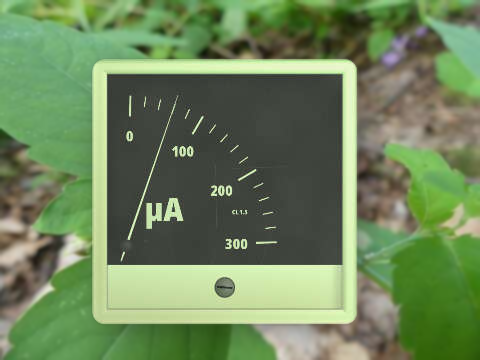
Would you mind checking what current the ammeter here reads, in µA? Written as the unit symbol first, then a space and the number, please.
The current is µA 60
